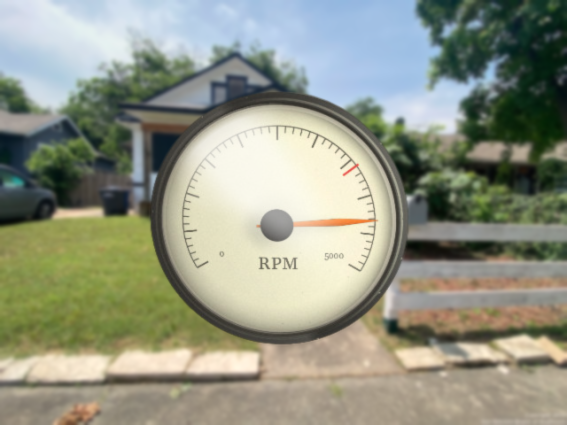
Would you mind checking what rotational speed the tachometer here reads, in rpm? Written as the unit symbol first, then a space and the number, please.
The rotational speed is rpm 4300
